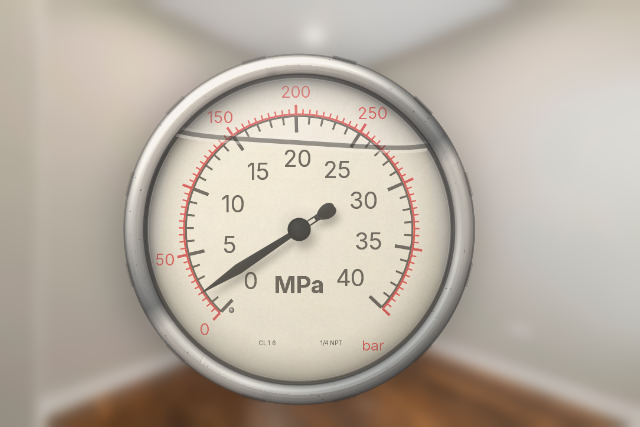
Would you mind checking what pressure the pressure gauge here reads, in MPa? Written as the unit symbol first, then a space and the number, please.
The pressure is MPa 2
